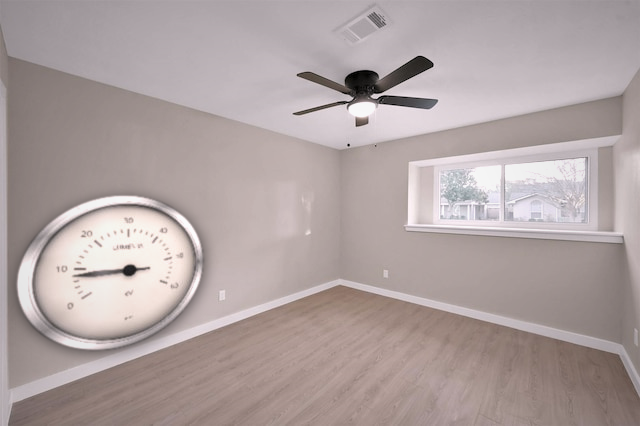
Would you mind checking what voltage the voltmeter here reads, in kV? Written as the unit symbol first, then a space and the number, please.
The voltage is kV 8
